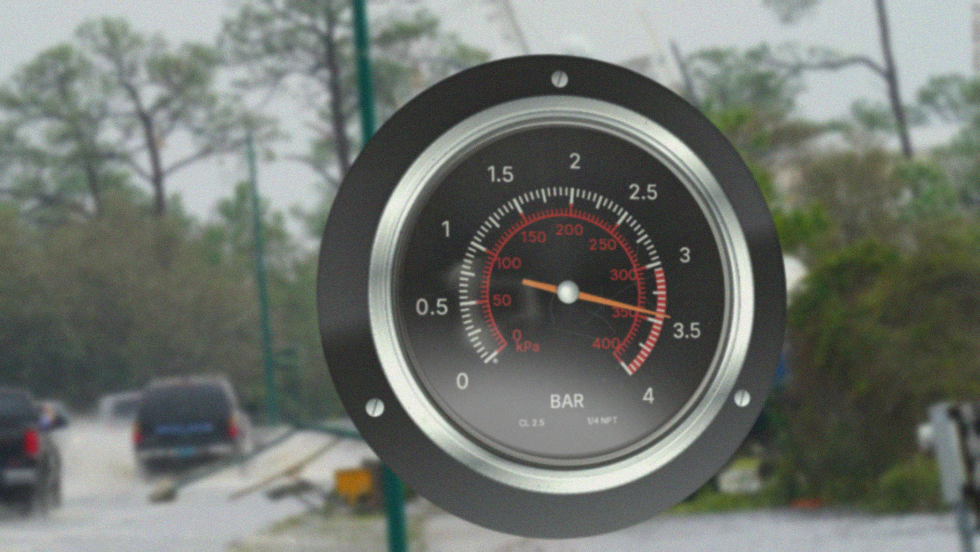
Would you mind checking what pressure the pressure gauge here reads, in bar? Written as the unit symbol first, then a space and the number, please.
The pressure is bar 3.45
